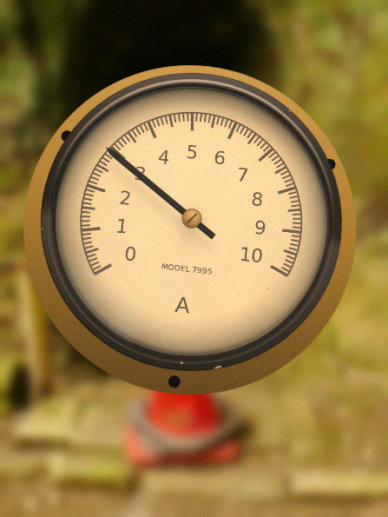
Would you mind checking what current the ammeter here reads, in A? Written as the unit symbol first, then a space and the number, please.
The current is A 2.9
